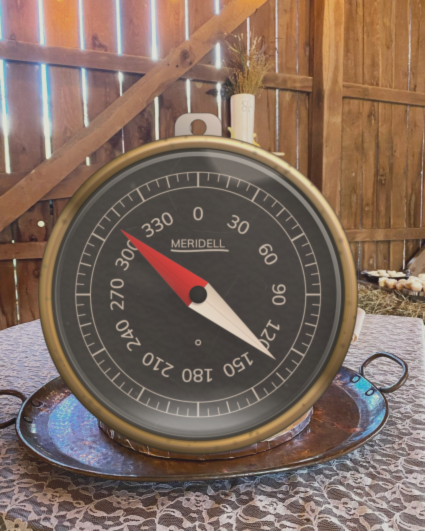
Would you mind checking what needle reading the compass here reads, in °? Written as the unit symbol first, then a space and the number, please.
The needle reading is ° 310
